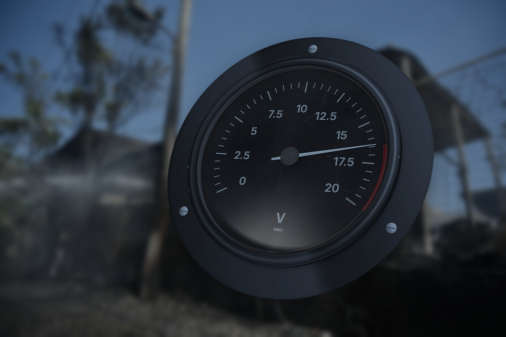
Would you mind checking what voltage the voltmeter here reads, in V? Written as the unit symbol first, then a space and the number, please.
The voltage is V 16.5
